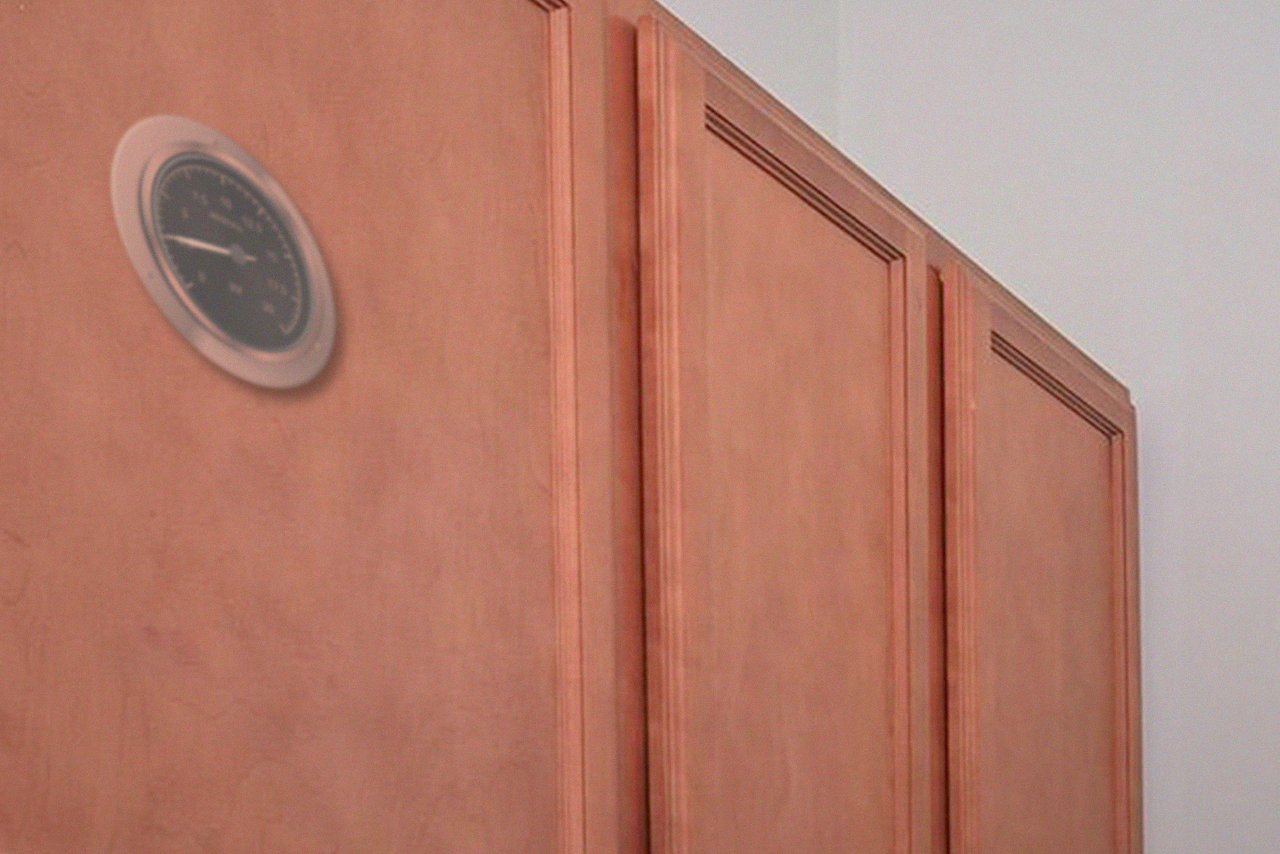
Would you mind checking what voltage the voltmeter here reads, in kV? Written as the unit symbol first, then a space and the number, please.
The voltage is kV 2.5
